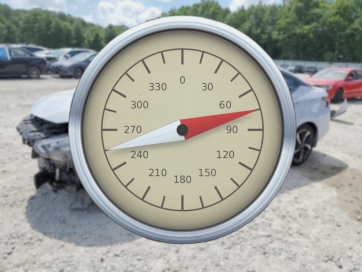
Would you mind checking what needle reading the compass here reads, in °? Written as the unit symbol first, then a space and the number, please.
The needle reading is ° 75
